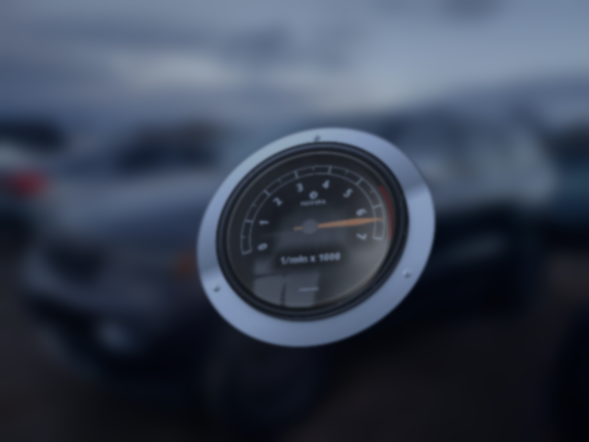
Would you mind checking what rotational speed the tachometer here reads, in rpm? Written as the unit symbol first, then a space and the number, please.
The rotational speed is rpm 6500
